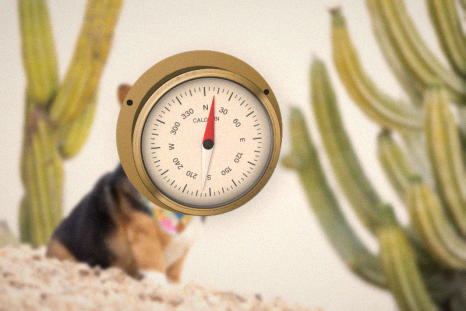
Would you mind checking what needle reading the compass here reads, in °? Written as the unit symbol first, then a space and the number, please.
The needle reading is ° 10
